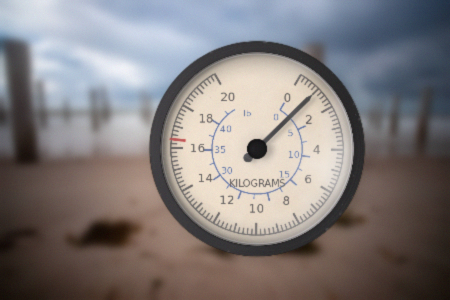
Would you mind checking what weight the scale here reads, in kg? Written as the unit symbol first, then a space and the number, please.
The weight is kg 1
